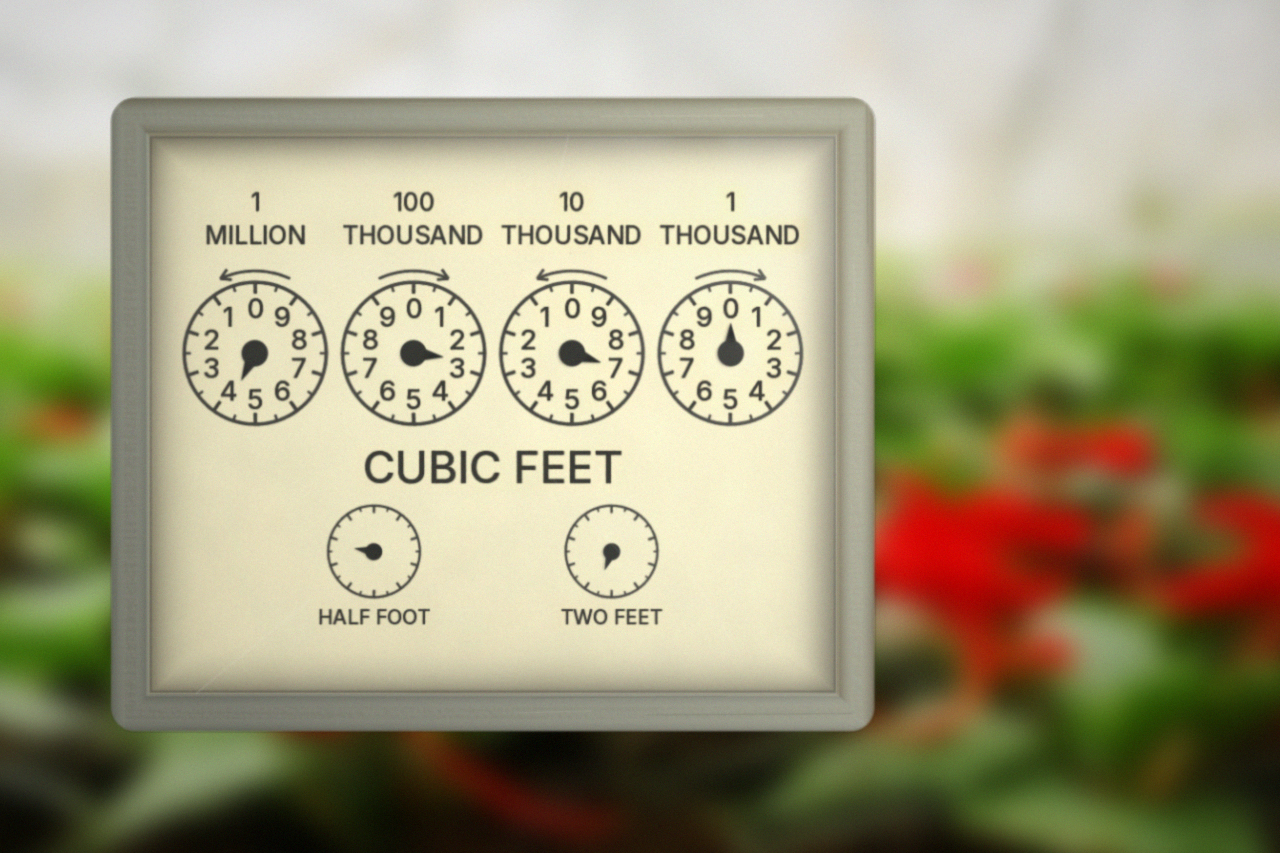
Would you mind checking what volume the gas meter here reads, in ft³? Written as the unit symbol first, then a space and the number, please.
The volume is ft³ 427000
